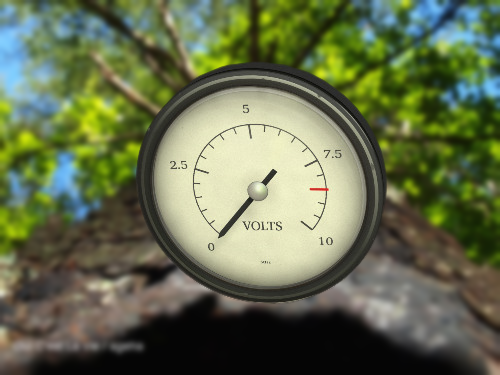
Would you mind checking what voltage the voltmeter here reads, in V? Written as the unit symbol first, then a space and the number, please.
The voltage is V 0
